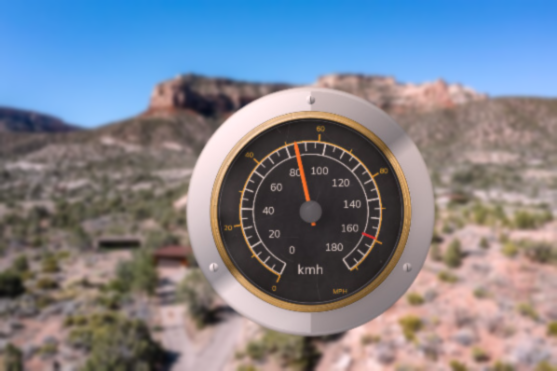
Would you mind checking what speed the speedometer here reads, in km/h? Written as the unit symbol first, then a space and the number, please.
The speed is km/h 85
